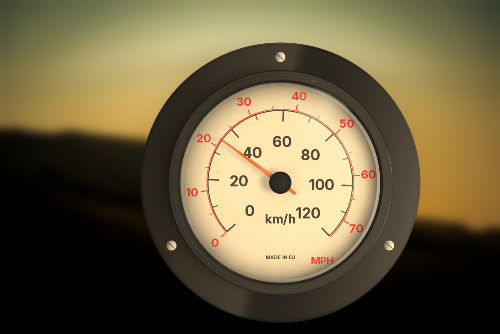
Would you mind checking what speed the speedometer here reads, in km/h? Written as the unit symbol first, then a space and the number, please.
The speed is km/h 35
